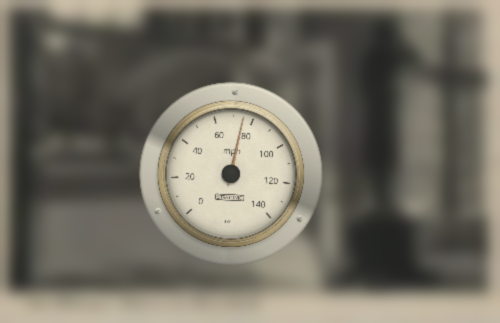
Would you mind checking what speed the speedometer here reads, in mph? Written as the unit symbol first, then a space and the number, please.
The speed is mph 75
